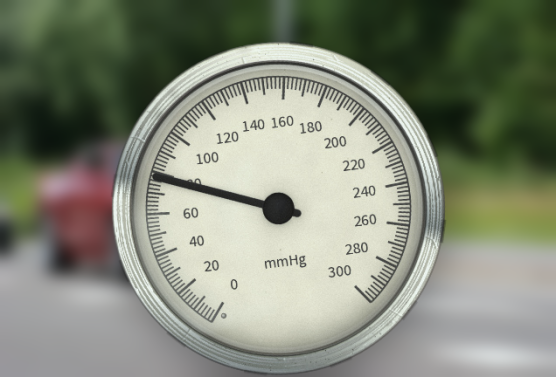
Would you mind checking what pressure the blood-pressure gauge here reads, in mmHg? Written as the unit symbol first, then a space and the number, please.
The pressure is mmHg 78
